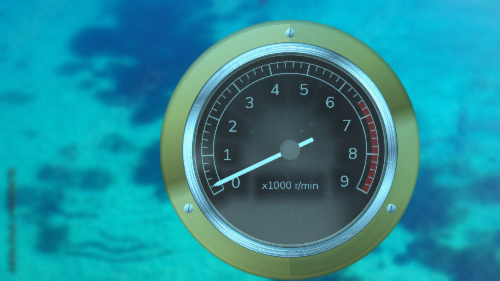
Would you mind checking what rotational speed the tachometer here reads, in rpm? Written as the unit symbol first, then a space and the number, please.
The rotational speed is rpm 200
